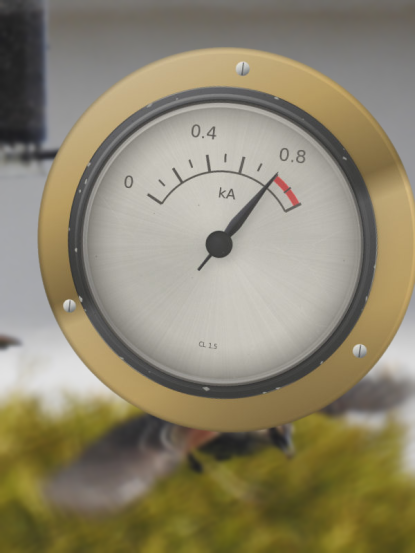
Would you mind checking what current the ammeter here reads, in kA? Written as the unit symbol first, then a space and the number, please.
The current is kA 0.8
